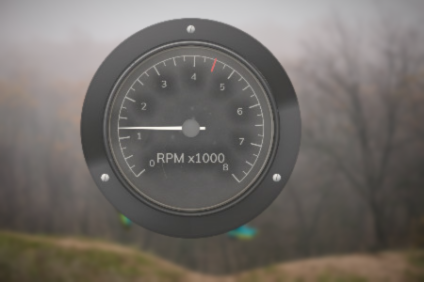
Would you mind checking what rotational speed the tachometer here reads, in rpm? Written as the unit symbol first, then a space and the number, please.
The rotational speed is rpm 1250
